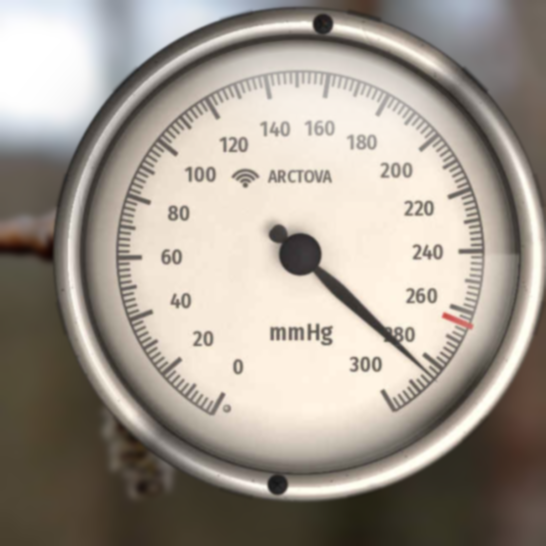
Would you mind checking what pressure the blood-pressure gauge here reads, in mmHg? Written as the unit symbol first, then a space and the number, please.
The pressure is mmHg 284
